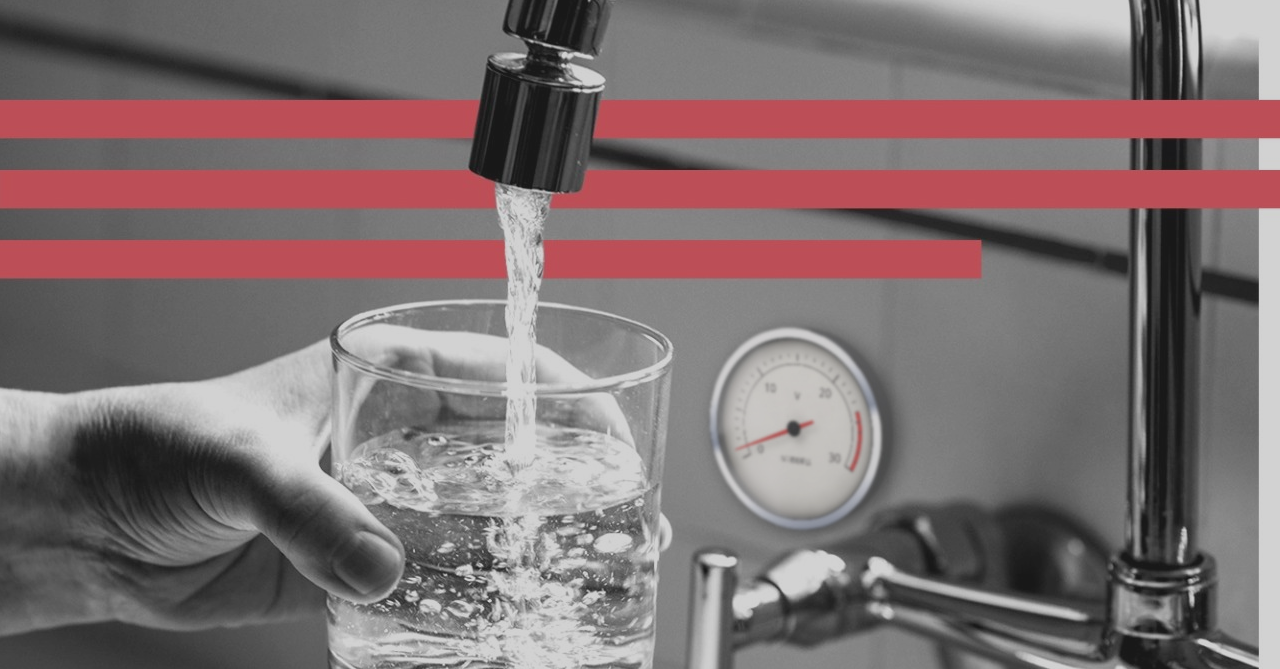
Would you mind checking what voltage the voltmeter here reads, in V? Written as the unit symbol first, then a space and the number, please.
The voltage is V 1
